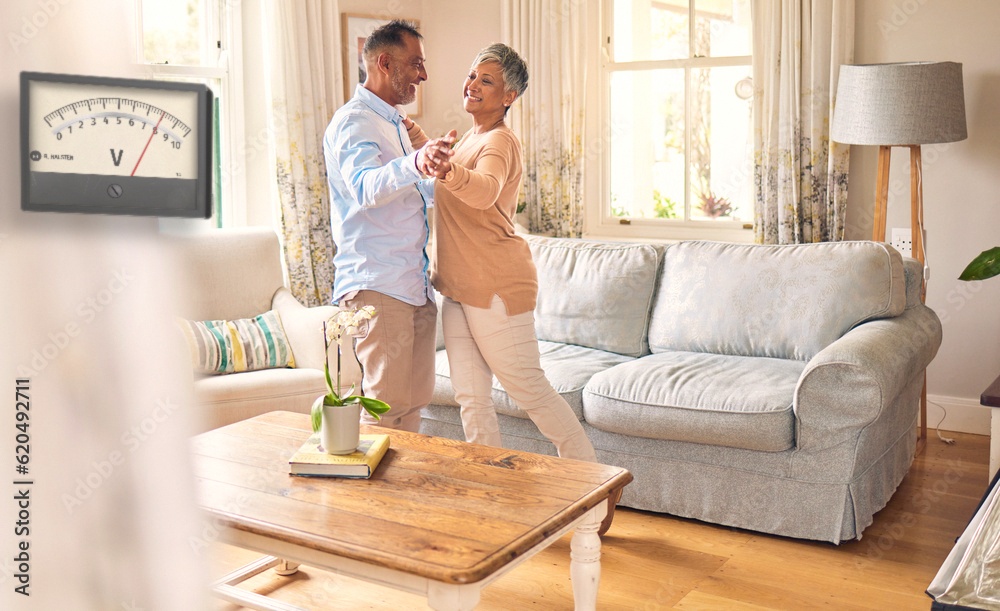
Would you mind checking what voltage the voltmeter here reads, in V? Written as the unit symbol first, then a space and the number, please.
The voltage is V 8
